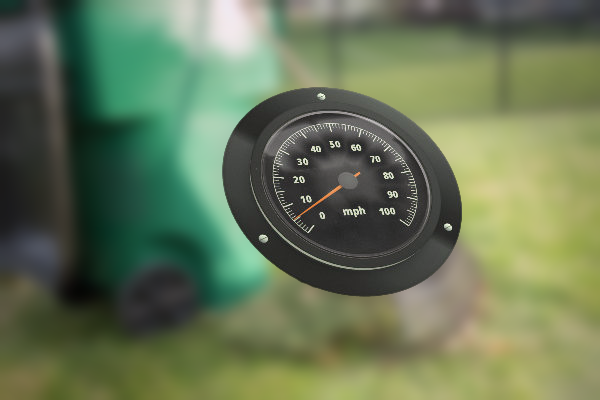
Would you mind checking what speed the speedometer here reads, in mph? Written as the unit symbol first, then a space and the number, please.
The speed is mph 5
